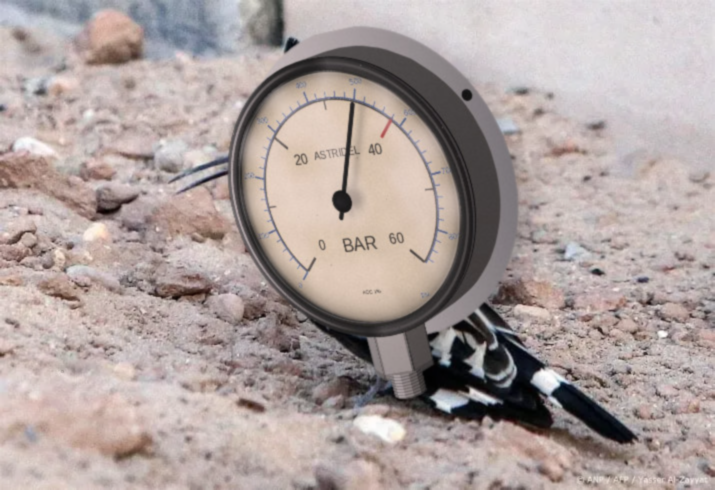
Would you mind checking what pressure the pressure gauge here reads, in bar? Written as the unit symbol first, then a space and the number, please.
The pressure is bar 35
